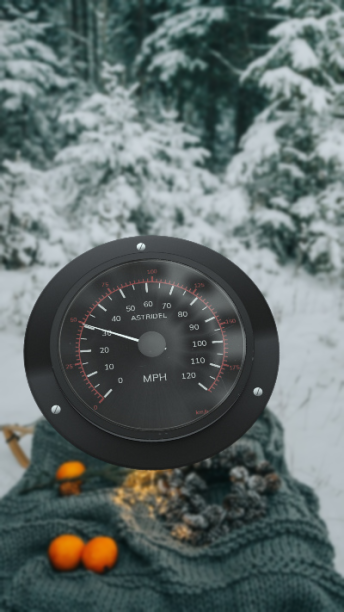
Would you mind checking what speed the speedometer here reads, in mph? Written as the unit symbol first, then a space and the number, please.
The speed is mph 30
